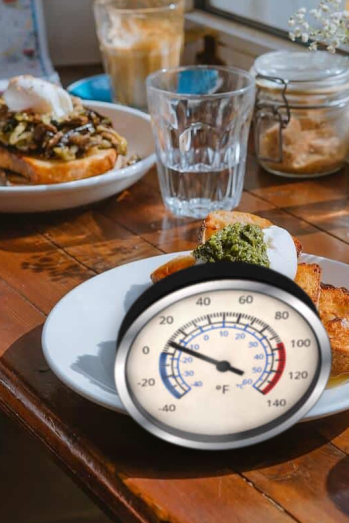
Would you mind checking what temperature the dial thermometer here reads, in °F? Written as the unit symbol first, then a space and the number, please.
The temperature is °F 10
